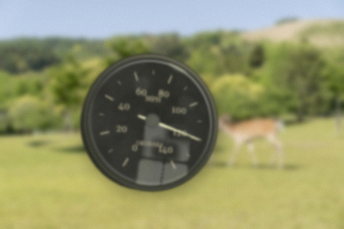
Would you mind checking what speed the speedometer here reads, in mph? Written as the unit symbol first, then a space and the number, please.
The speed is mph 120
